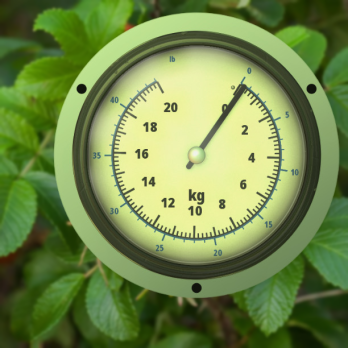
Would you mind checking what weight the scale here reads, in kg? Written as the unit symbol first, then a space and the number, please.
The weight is kg 0.2
